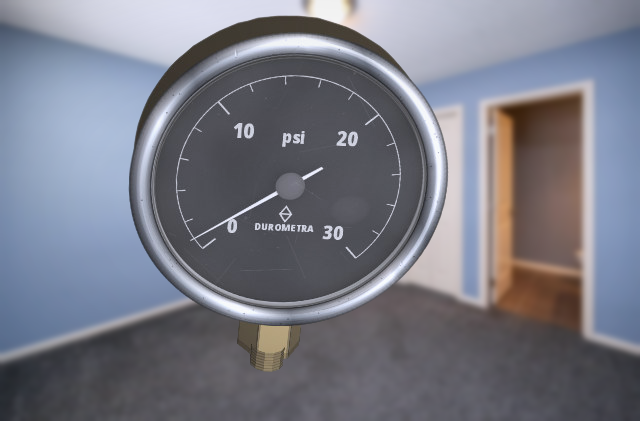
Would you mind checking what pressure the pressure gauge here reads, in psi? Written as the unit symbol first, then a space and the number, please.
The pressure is psi 1
